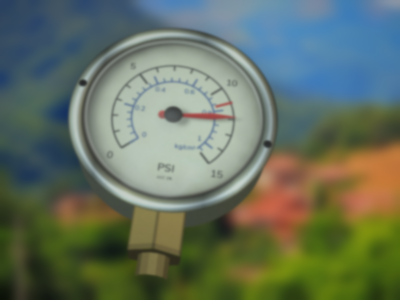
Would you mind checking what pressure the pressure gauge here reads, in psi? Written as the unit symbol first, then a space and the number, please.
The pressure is psi 12
